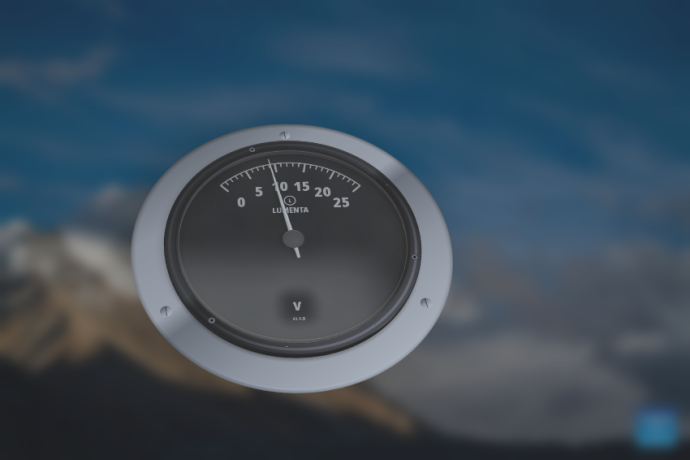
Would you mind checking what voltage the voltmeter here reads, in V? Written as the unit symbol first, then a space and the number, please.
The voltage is V 9
